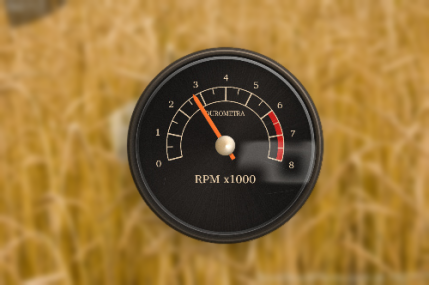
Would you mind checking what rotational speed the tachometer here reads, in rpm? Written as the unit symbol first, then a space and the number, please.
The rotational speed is rpm 2750
